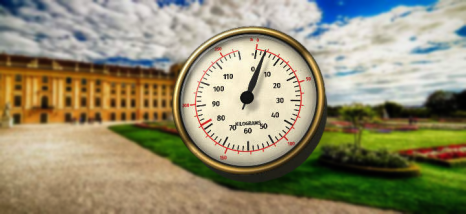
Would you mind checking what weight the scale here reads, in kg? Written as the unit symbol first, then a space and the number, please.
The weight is kg 4
